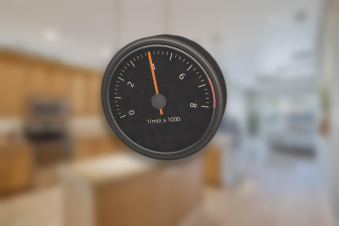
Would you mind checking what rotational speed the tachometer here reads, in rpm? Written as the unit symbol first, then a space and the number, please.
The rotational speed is rpm 4000
